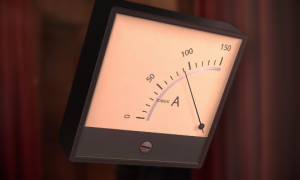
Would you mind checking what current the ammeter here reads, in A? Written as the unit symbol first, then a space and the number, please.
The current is A 90
